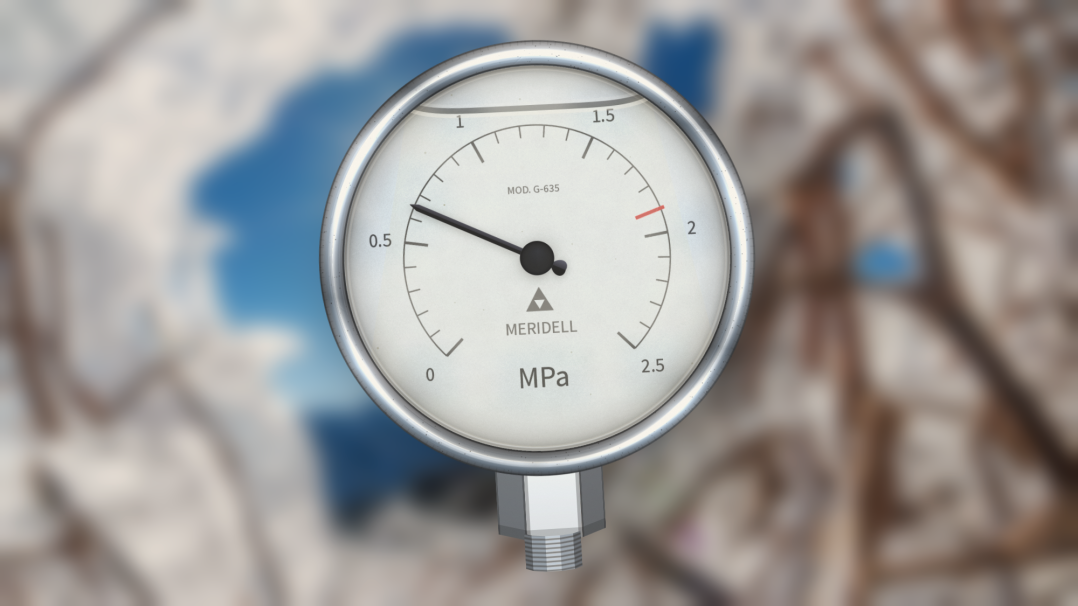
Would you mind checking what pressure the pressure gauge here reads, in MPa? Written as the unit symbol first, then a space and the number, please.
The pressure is MPa 0.65
